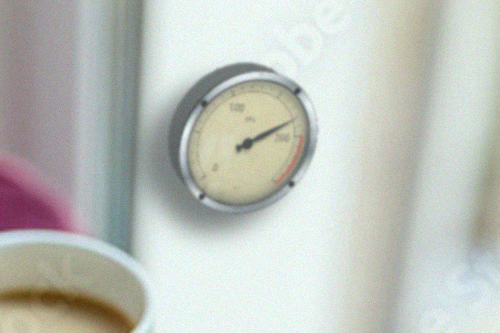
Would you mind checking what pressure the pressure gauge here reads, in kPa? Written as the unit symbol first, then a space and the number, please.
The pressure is kPa 180
